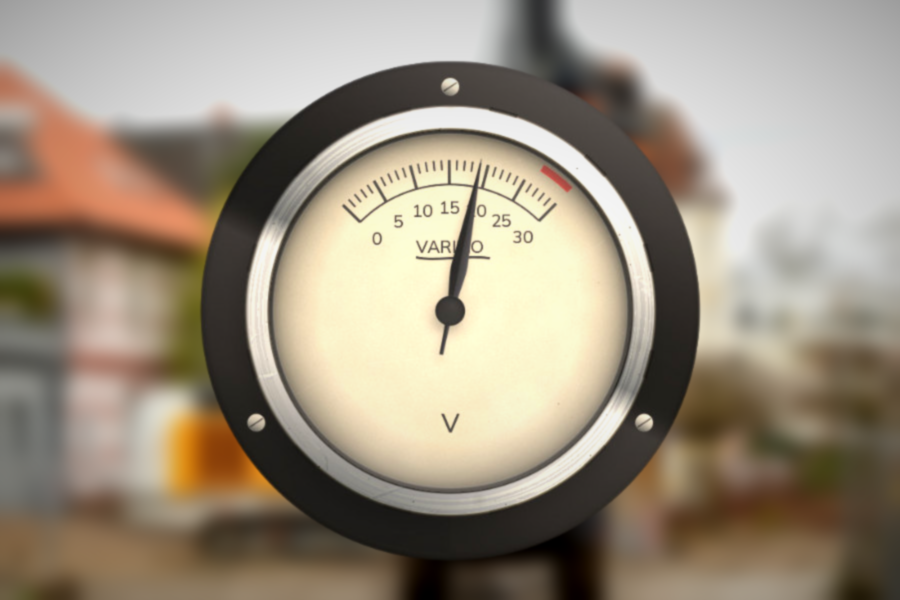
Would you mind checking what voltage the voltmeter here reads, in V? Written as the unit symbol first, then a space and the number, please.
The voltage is V 19
